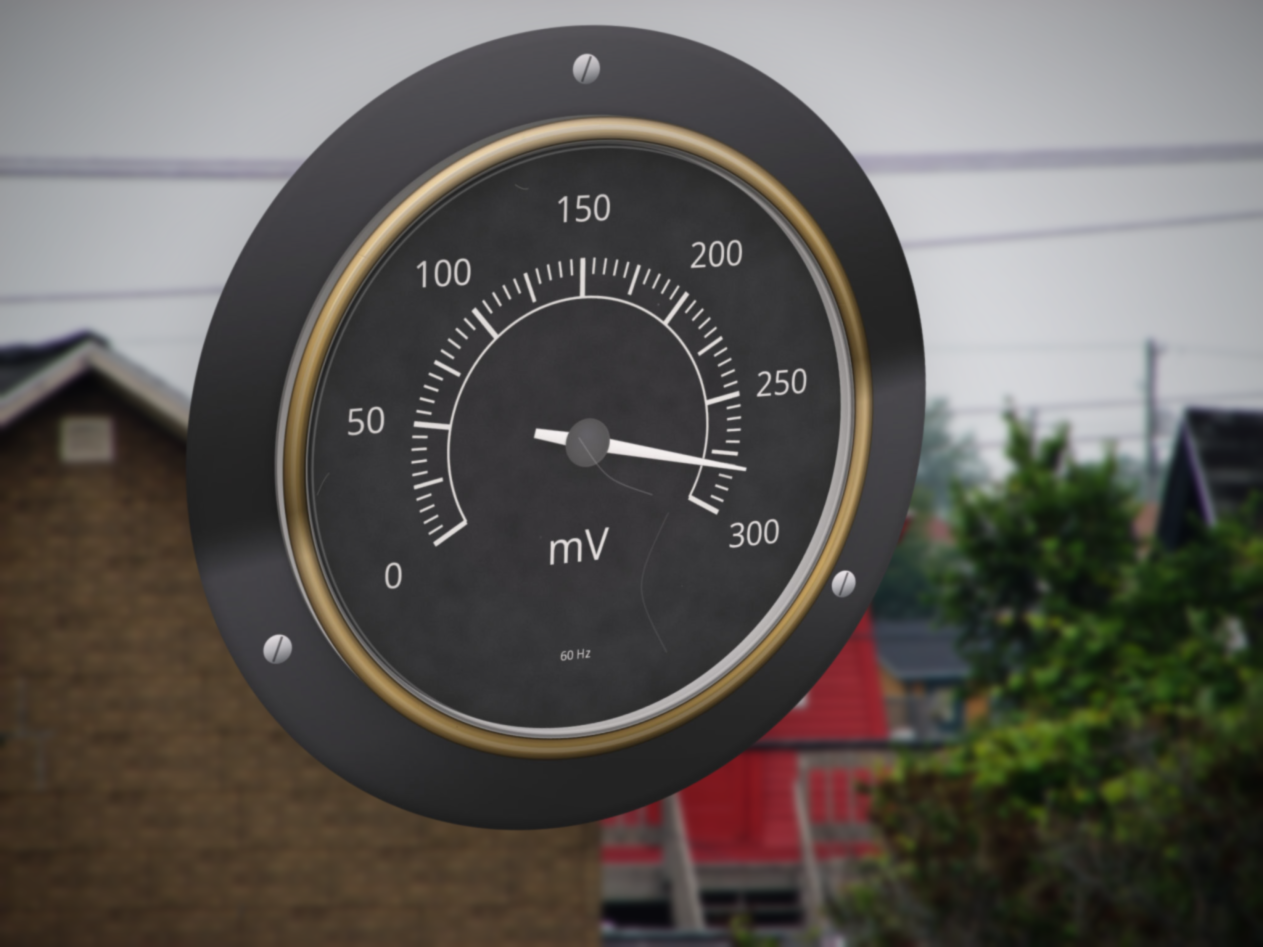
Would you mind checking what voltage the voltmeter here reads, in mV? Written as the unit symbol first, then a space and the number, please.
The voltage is mV 280
